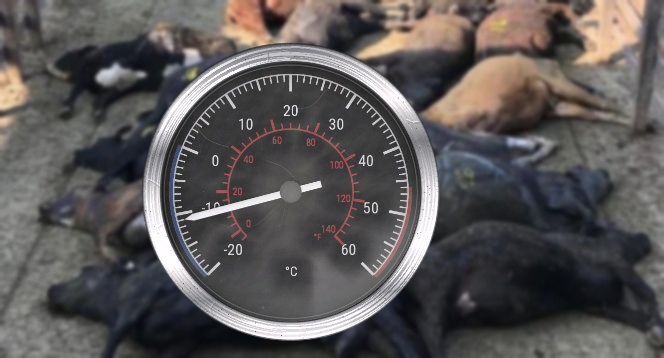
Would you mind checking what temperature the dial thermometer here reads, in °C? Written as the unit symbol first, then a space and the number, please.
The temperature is °C -11
